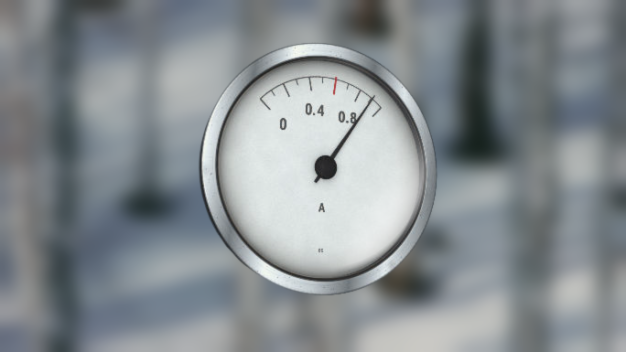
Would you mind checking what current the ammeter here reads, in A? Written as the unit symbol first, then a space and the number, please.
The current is A 0.9
